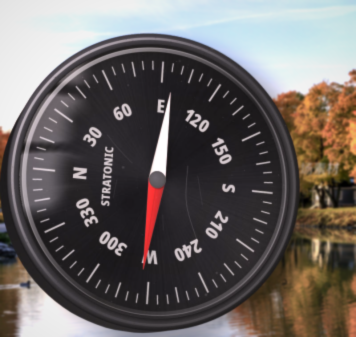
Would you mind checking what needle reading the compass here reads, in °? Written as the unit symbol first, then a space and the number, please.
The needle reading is ° 275
